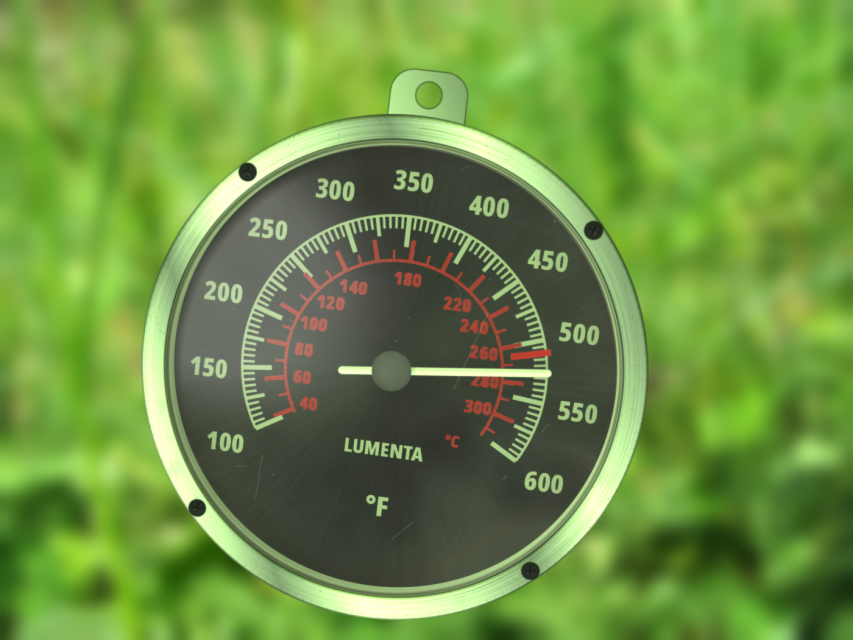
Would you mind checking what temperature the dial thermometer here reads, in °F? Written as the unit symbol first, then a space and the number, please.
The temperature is °F 525
